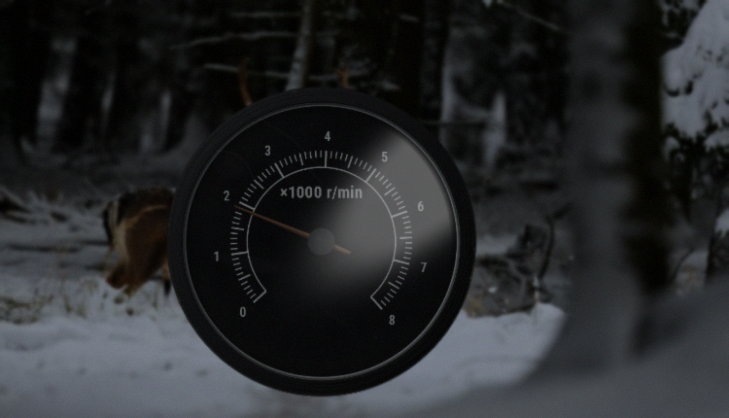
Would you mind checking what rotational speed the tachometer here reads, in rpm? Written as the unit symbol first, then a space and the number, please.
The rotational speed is rpm 1900
